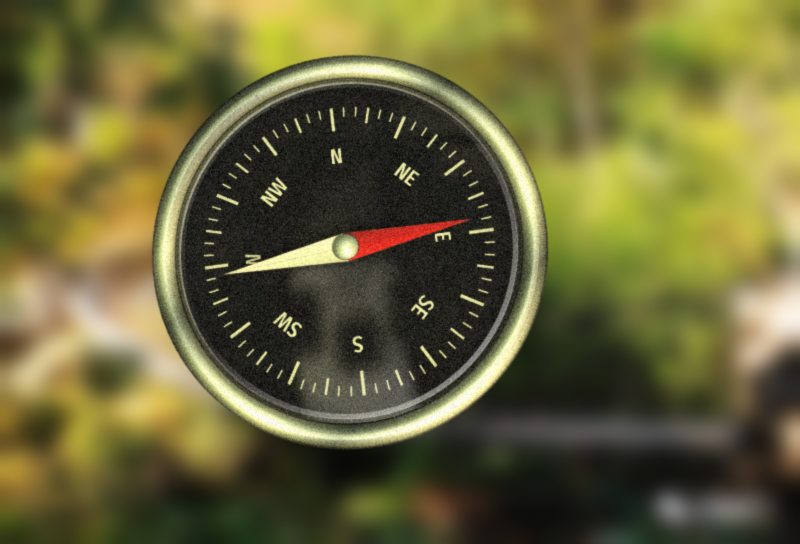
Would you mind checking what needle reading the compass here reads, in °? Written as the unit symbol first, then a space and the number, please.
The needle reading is ° 85
